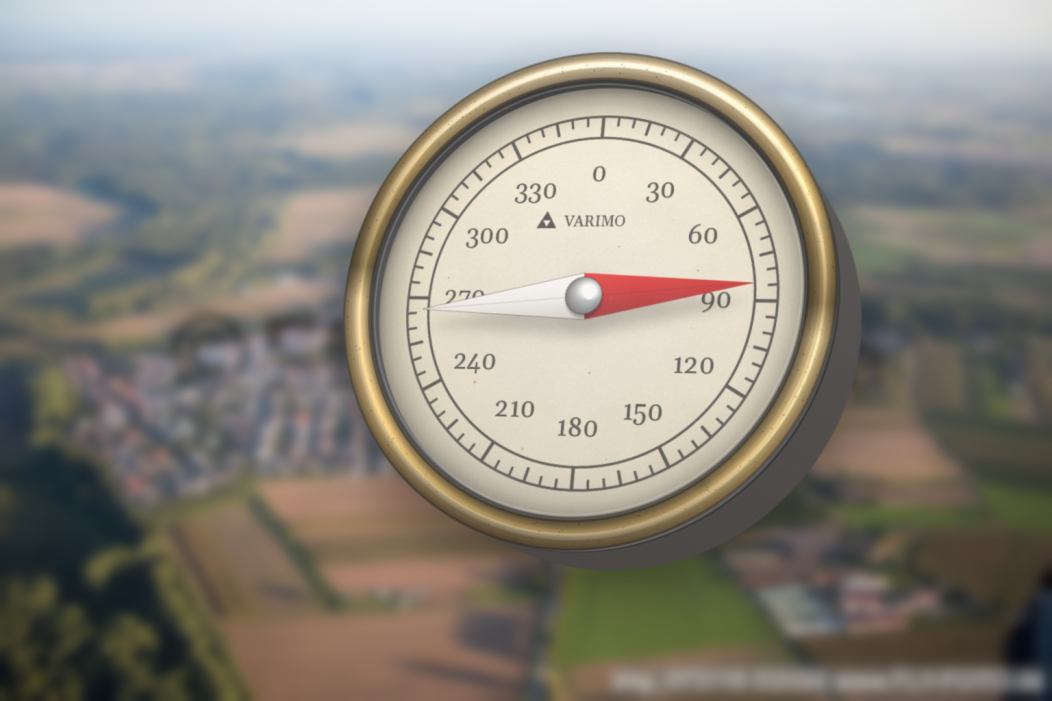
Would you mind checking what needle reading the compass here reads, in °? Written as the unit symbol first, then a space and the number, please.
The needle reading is ° 85
